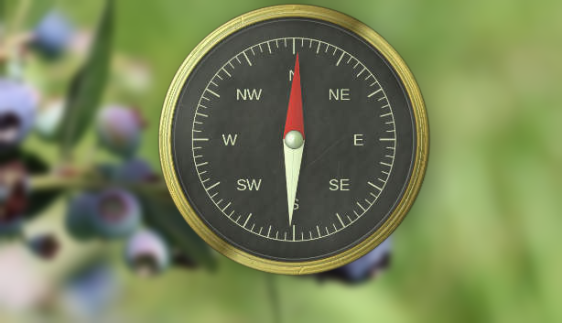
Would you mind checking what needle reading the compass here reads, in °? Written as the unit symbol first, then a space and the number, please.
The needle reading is ° 2.5
